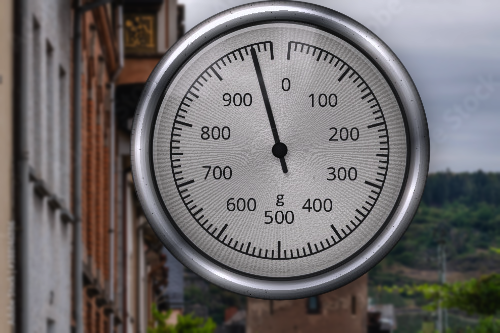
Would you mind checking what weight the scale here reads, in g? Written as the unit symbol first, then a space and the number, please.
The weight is g 970
